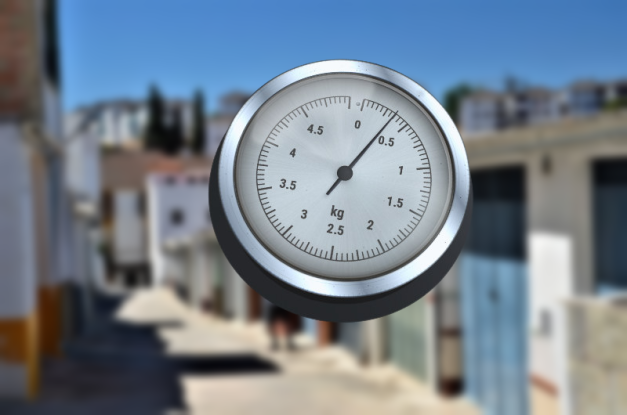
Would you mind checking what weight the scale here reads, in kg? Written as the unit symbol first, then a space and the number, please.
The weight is kg 0.35
